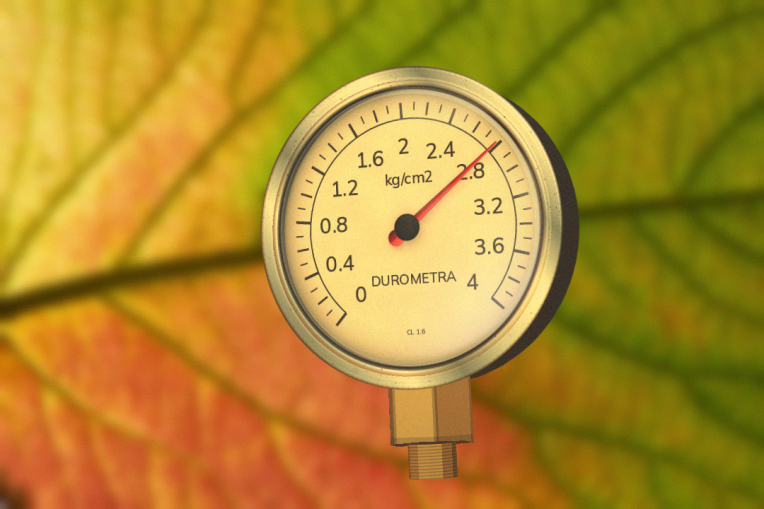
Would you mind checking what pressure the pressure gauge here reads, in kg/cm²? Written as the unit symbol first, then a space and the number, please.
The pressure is kg/cm² 2.8
